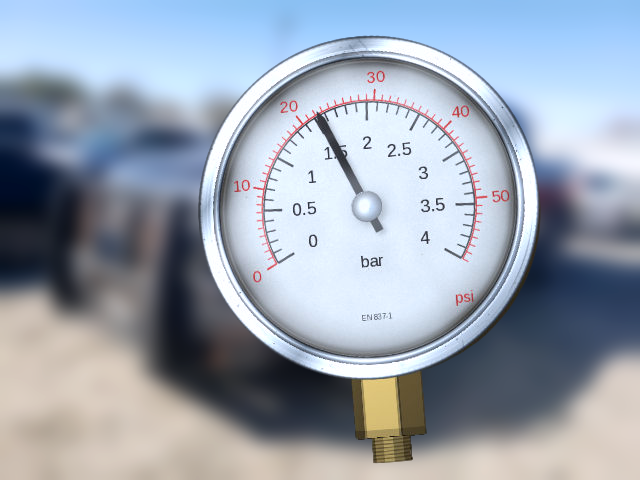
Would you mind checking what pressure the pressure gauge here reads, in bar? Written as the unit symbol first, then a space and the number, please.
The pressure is bar 1.55
